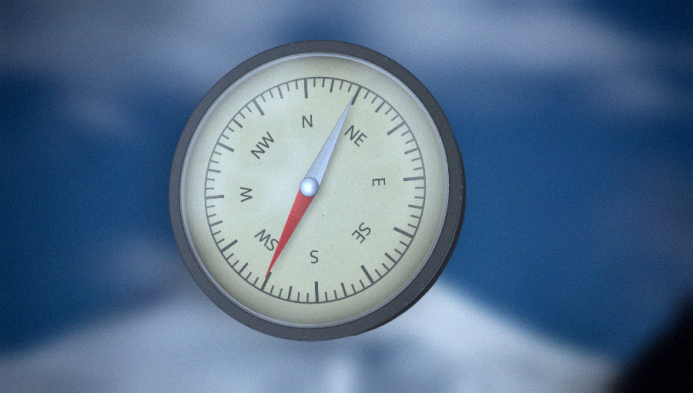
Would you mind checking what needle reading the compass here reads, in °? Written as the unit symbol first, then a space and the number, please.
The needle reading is ° 210
